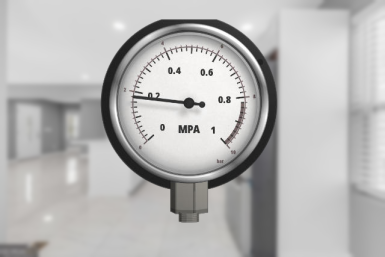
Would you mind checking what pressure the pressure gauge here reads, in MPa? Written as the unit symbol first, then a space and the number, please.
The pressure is MPa 0.18
